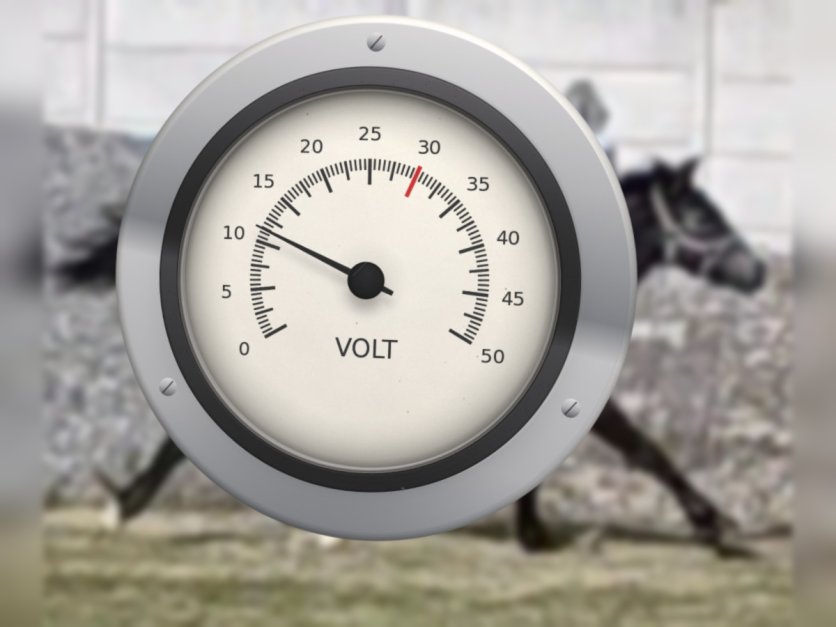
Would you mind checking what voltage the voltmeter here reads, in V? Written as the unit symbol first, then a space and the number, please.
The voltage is V 11.5
